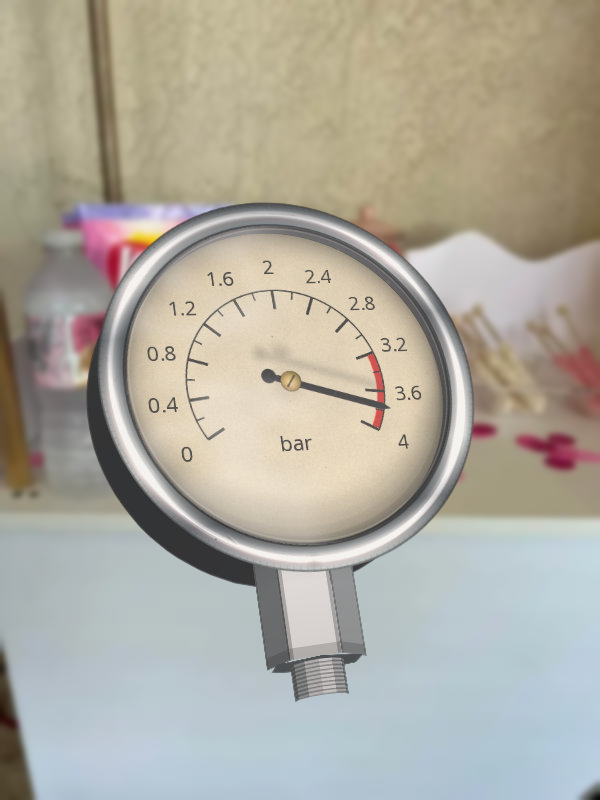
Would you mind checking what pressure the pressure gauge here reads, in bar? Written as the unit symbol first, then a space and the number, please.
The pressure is bar 3.8
